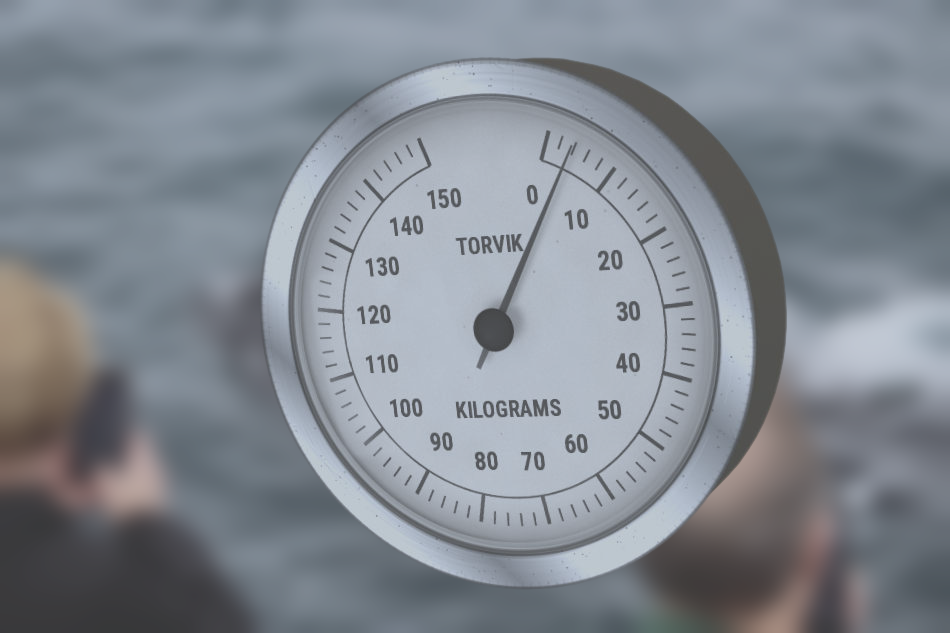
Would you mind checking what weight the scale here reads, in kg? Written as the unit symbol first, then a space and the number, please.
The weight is kg 4
